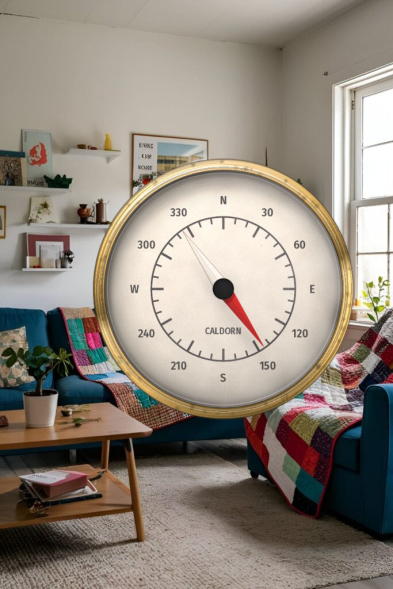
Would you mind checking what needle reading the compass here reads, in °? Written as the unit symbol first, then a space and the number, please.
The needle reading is ° 145
